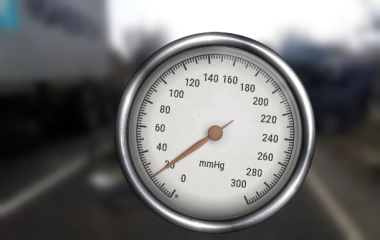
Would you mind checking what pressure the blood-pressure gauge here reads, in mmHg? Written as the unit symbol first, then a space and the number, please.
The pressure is mmHg 20
